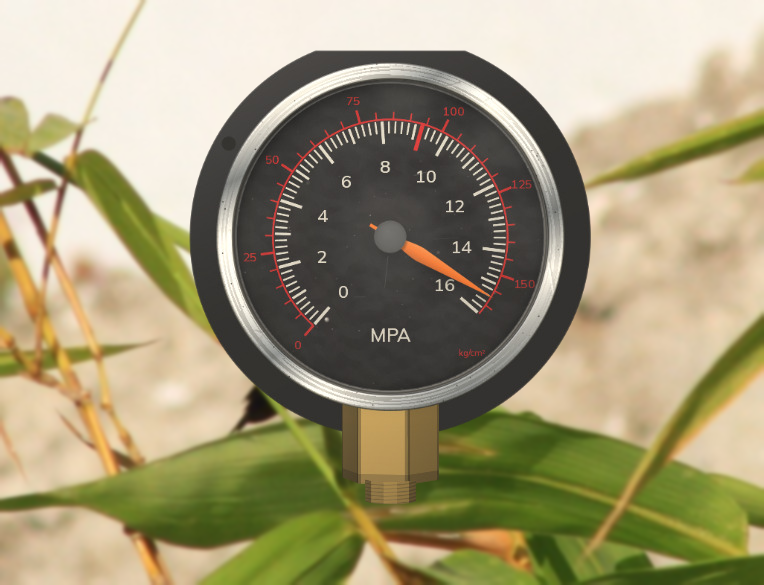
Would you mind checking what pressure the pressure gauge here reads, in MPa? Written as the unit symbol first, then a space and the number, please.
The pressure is MPa 15.4
